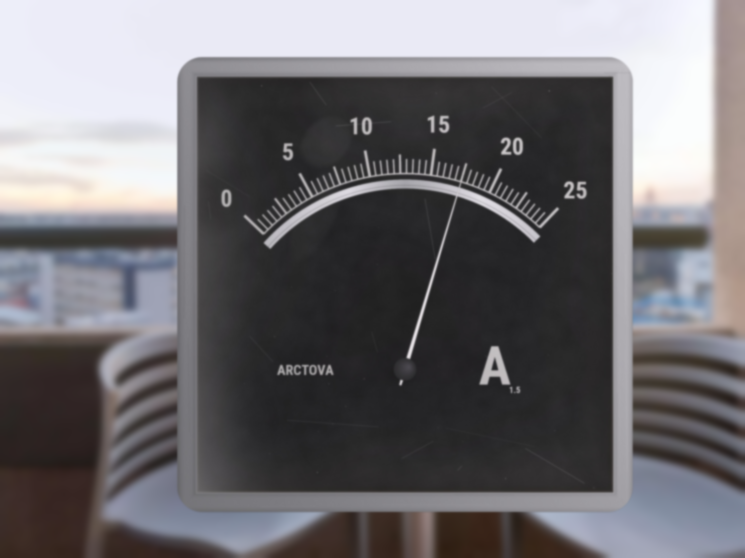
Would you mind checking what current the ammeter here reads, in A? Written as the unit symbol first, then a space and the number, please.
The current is A 17.5
